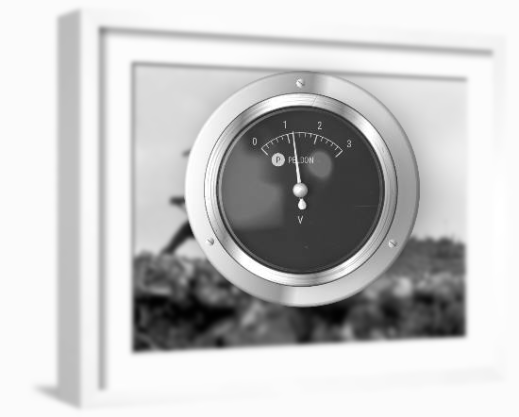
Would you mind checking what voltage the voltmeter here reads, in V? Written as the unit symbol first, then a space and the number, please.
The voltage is V 1.2
